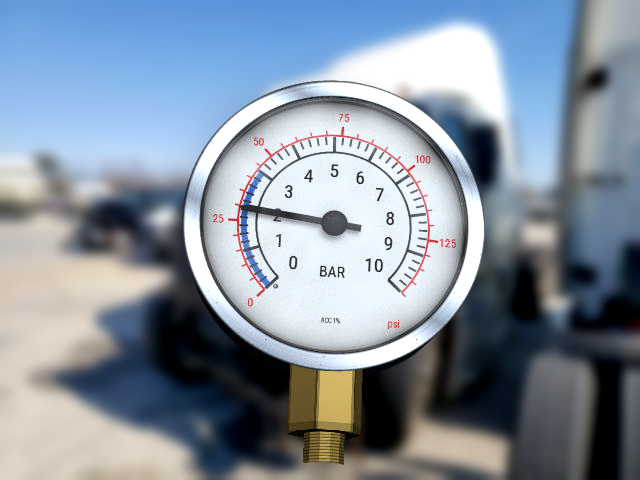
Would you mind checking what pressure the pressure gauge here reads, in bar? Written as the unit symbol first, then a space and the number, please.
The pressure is bar 2
